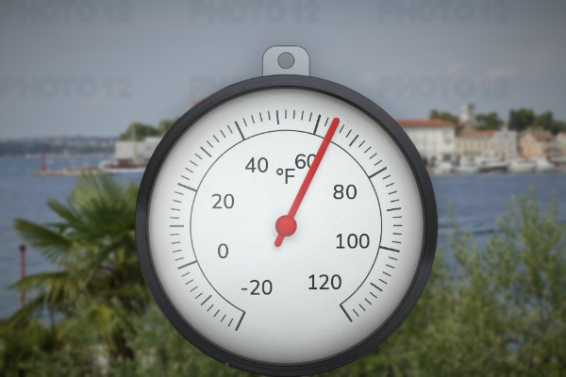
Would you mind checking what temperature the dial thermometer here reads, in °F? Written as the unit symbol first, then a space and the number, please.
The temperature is °F 64
